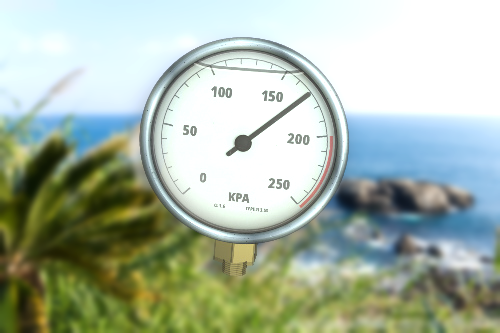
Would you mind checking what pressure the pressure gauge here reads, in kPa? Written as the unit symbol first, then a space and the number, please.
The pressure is kPa 170
